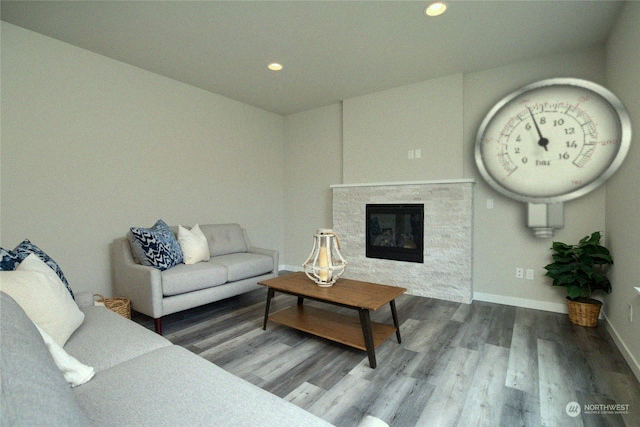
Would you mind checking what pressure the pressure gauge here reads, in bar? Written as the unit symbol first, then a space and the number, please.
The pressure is bar 7
